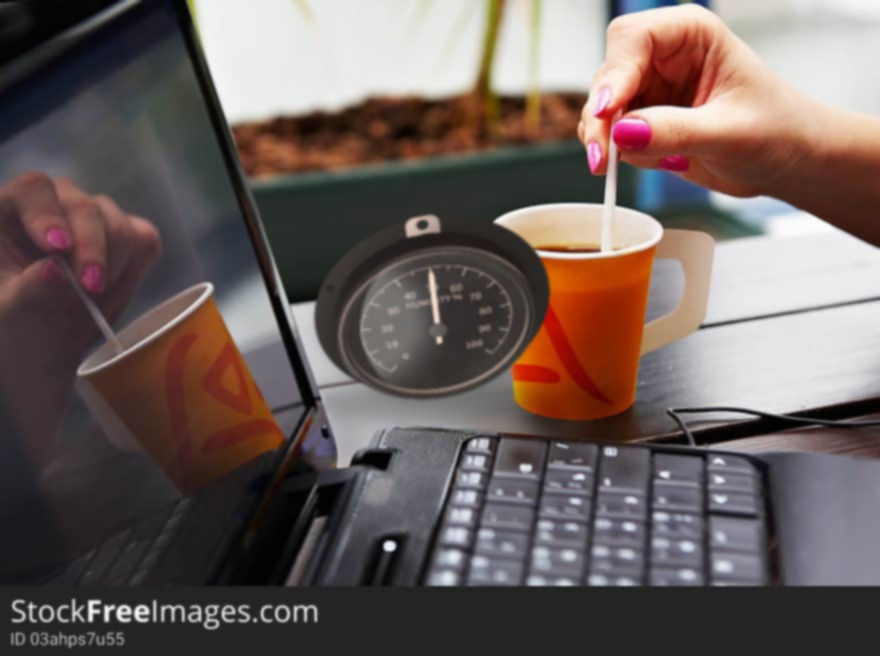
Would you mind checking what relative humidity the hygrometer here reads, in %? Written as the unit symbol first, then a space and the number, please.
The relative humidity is % 50
